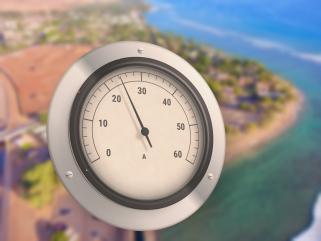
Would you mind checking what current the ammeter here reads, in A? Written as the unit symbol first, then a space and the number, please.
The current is A 24
